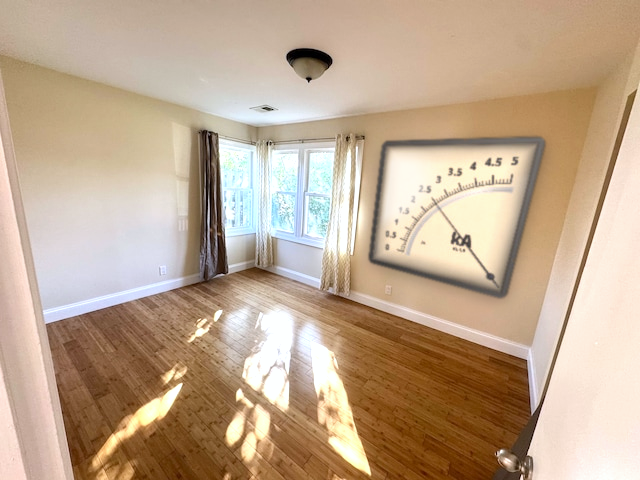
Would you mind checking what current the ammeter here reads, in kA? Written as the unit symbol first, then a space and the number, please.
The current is kA 2.5
